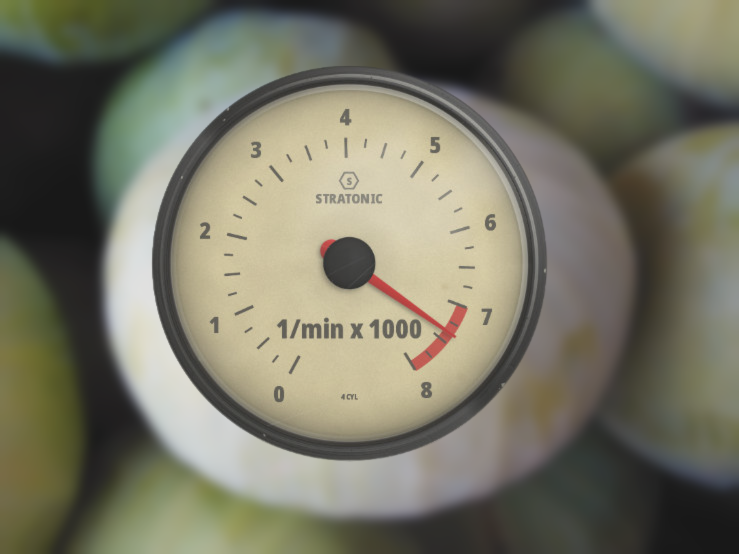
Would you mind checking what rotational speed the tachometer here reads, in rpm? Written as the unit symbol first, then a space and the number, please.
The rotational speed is rpm 7375
